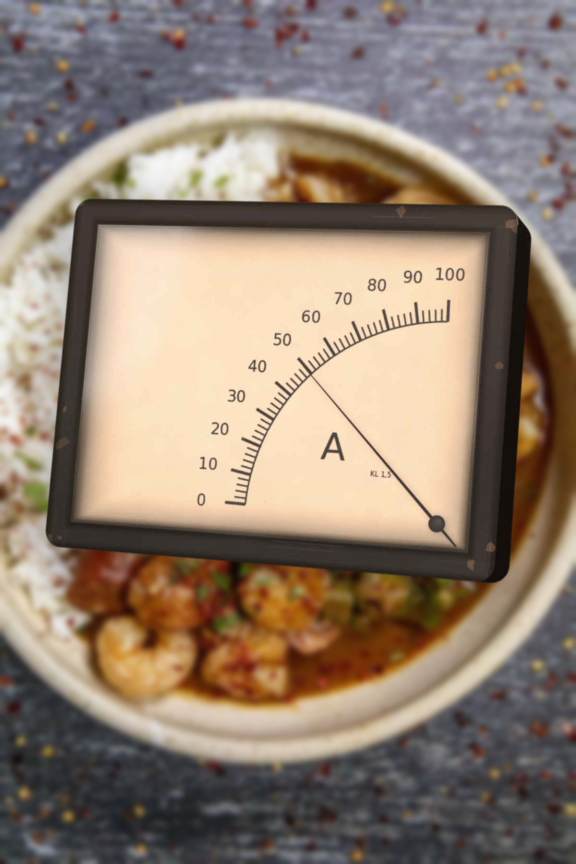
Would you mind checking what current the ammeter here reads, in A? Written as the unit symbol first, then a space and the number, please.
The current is A 50
